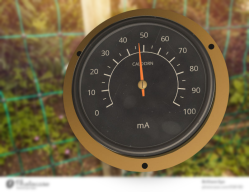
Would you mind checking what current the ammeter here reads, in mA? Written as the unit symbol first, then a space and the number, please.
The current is mA 47.5
